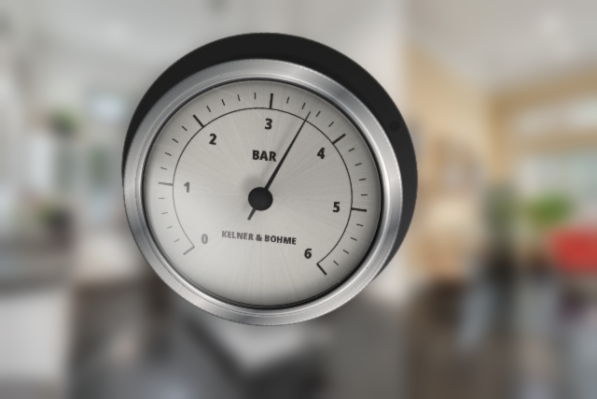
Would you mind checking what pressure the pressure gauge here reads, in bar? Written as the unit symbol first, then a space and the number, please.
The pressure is bar 3.5
